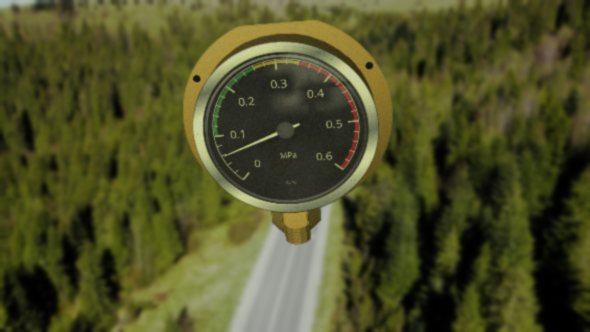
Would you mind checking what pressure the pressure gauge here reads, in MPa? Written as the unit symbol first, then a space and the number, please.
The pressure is MPa 0.06
